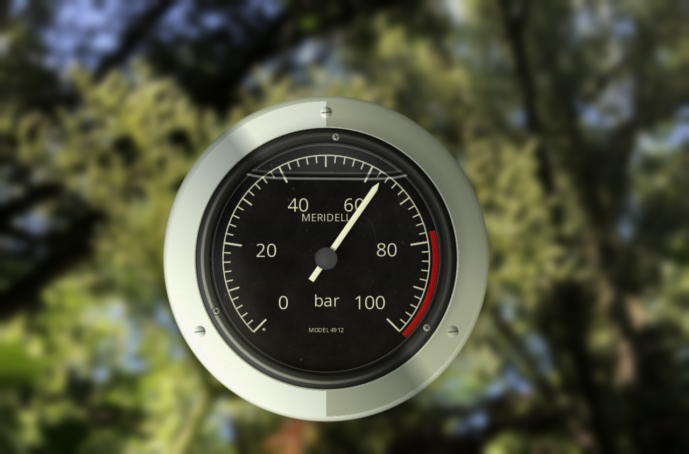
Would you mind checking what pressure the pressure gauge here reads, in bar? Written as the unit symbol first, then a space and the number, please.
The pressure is bar 63
